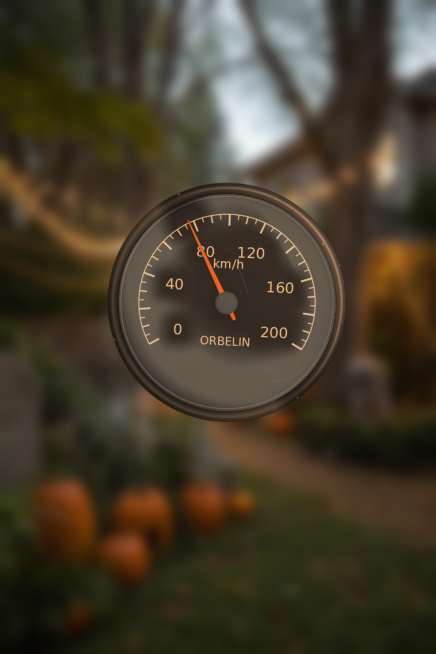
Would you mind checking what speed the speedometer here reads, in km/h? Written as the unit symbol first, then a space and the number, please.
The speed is km/h 77.5
